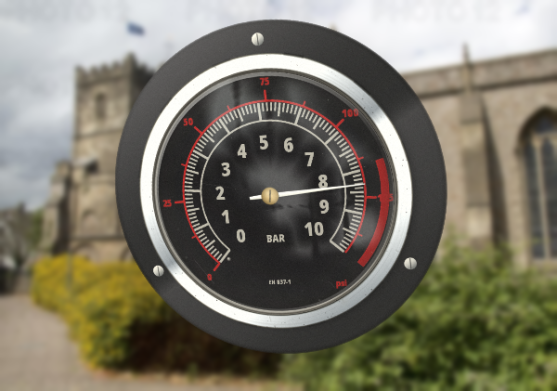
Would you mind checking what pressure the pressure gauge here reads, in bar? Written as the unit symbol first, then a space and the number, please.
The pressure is bar 8.3
